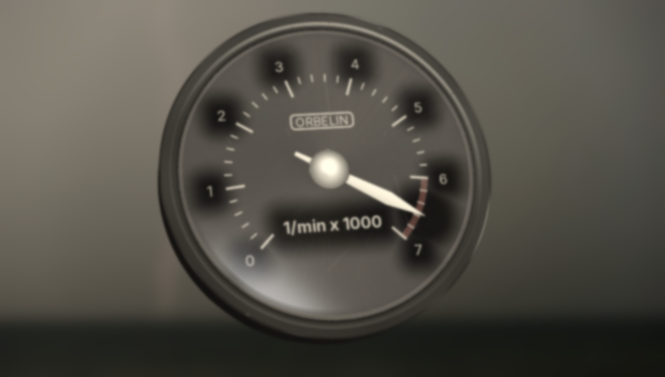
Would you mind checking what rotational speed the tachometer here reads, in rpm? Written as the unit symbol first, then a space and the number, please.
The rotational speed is rpm 6600
